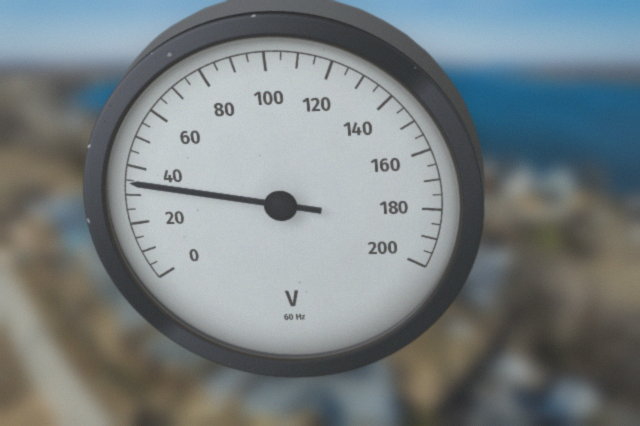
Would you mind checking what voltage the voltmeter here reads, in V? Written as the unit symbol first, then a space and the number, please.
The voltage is V 35
